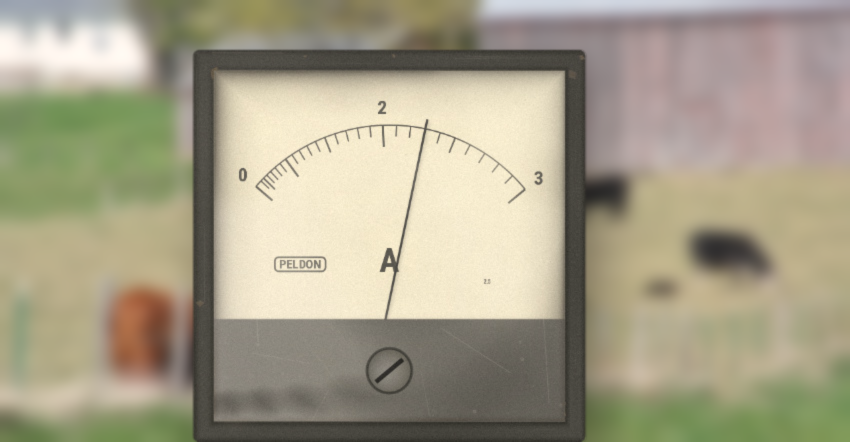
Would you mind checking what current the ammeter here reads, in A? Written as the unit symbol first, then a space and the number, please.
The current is A 2.3
